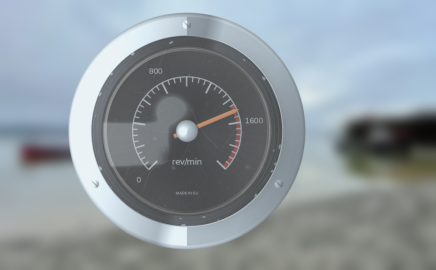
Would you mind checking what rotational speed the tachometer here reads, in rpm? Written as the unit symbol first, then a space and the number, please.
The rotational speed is rpm 1500
